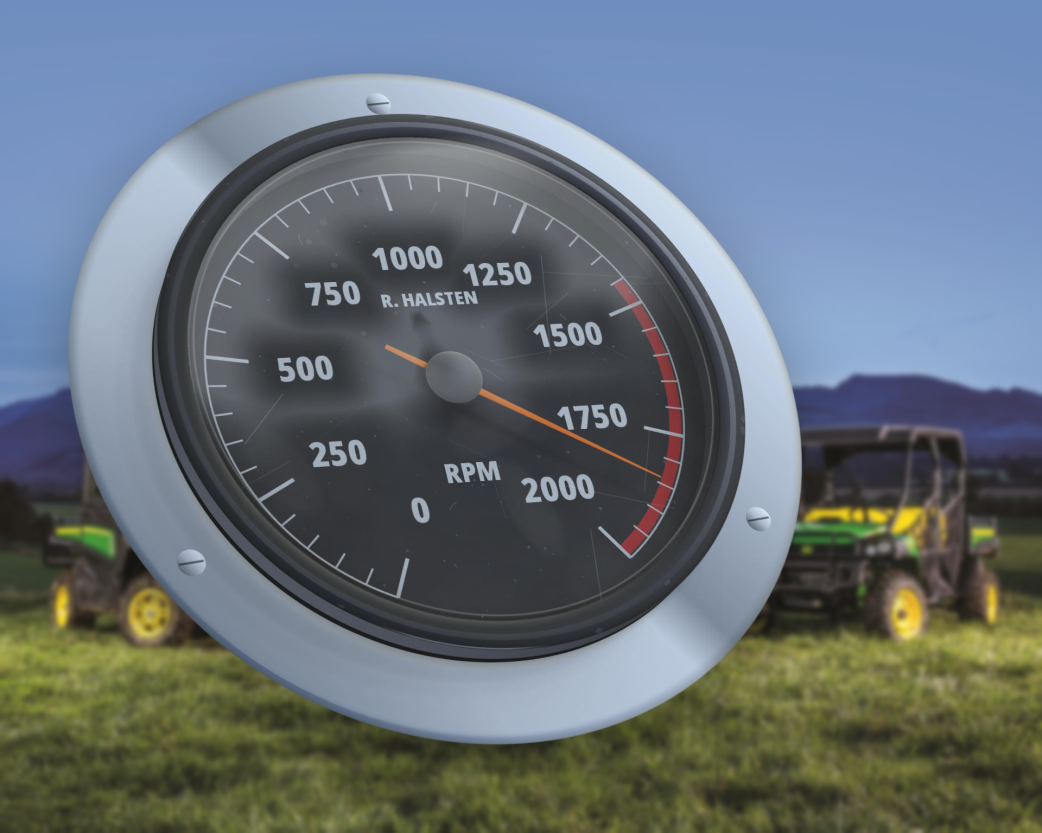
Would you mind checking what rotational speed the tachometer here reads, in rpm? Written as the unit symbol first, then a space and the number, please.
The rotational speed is rpm 1850
